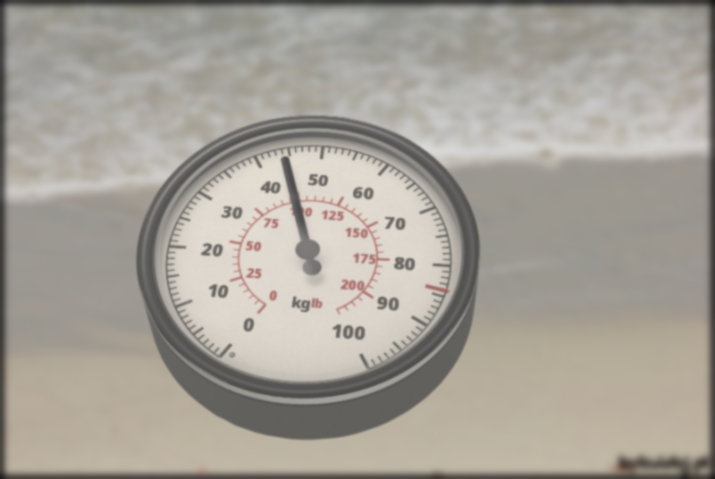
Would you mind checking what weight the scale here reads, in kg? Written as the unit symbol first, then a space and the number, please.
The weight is kg 44
